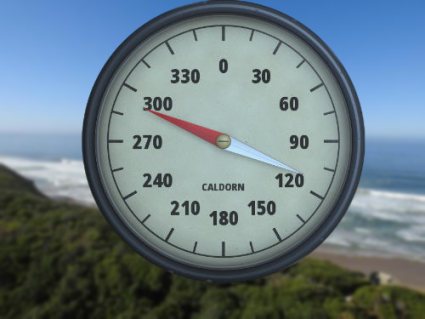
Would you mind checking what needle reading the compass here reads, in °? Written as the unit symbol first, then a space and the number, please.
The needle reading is ° 292.5
